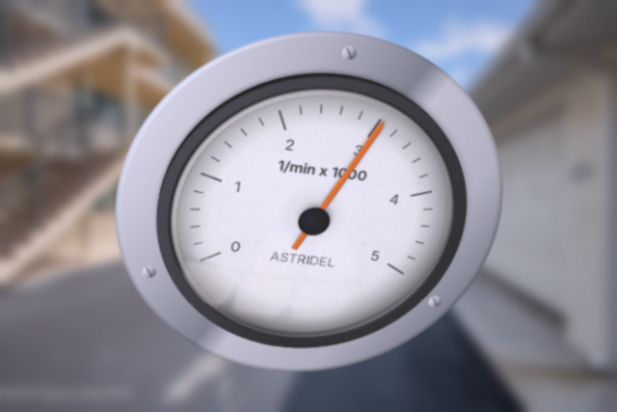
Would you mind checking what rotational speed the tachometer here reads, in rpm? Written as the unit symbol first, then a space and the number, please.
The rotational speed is rpm 3000
